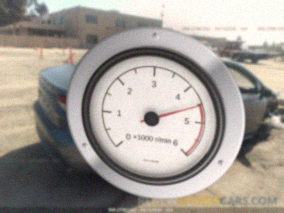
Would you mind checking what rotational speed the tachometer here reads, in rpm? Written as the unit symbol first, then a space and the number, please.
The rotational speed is rpm 4500
